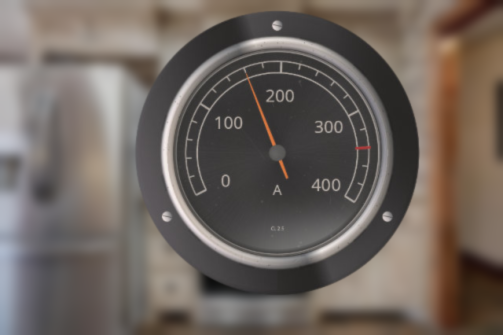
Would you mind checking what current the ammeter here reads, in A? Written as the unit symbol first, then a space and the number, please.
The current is A 160
